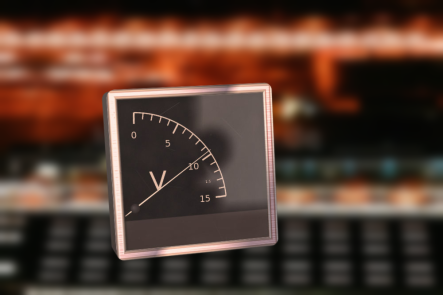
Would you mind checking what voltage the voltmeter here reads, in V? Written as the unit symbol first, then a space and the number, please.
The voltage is V 9.5
